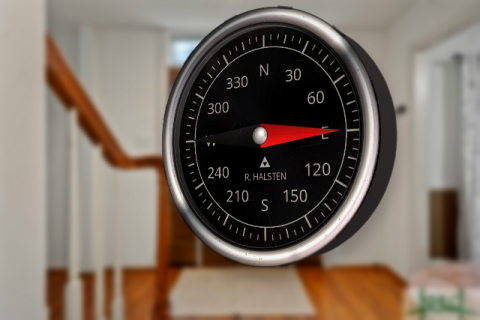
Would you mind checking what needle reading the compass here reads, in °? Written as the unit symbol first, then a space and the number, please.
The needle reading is ° 90
